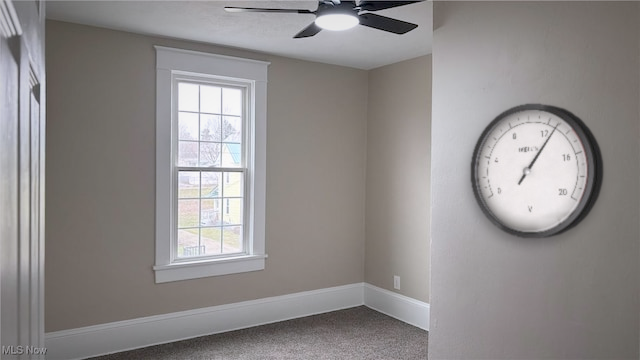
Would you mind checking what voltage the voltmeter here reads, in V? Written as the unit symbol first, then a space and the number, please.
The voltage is V 13
